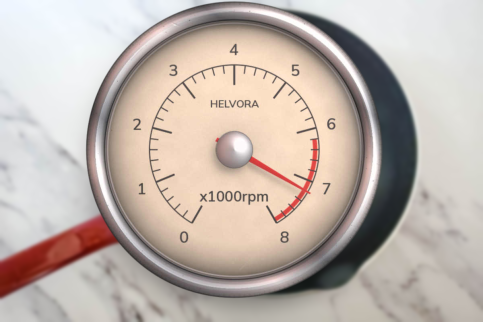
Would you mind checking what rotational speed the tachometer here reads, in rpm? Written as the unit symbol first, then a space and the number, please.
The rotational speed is rpm 7200
